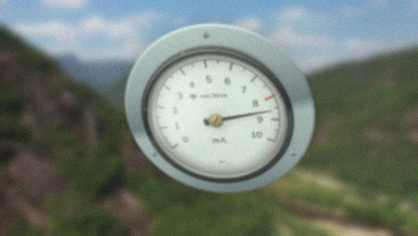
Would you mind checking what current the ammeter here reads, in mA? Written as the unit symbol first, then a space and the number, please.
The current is mA 8.5
